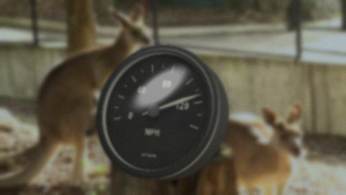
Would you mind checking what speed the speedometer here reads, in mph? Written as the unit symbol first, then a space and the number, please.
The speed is mph 115
